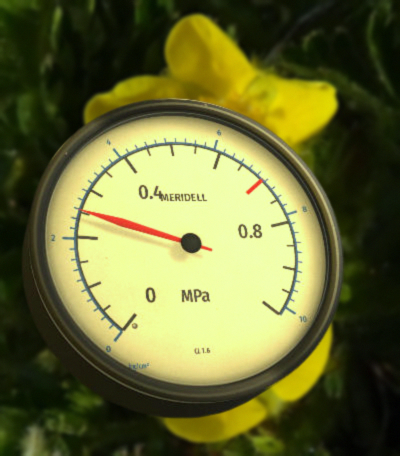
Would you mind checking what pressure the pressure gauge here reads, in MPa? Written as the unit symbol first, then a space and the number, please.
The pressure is MPa 0.25
